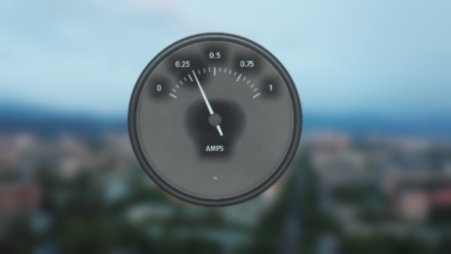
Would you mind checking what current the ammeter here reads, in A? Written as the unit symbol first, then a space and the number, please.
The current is A 0.3
